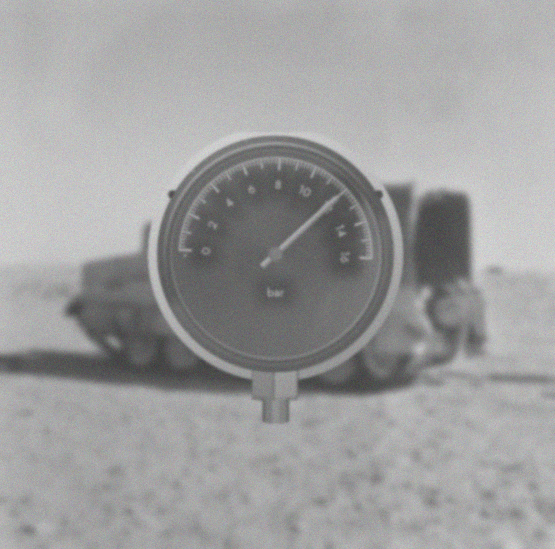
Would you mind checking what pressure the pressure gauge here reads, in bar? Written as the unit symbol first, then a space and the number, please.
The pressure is bar 12
